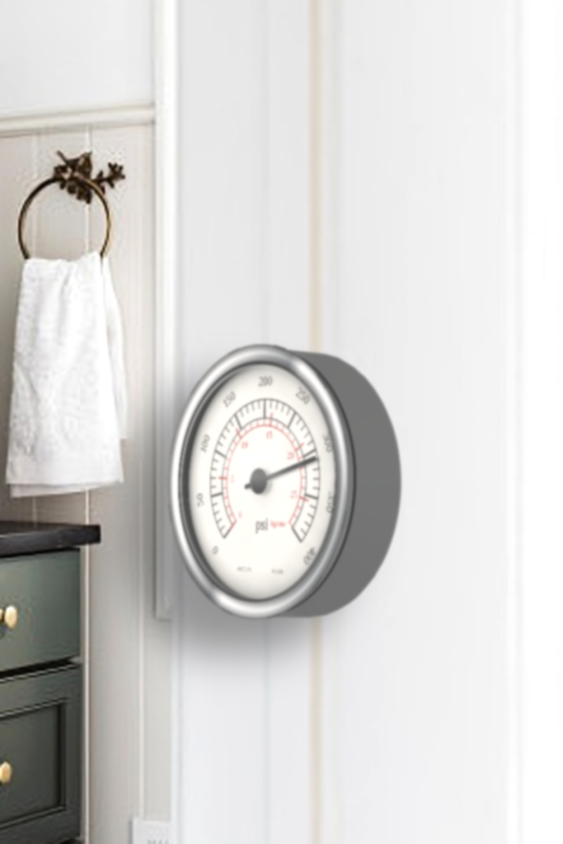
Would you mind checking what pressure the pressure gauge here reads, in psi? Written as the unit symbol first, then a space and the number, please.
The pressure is psi 310
